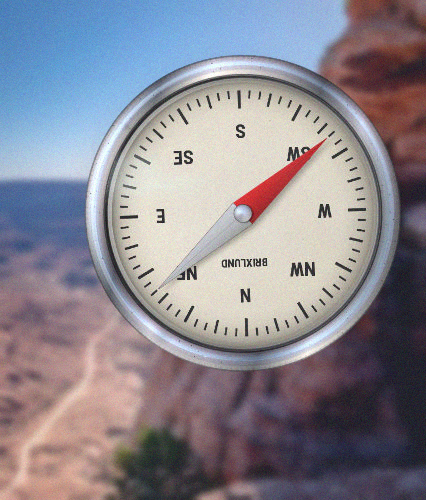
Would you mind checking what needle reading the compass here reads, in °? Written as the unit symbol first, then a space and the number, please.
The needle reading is ° 230
